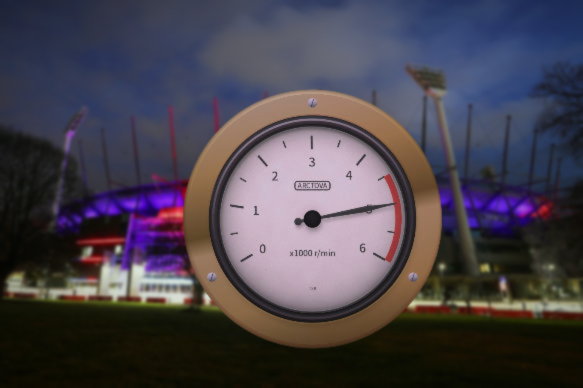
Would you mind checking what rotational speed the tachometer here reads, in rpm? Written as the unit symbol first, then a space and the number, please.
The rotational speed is rpm 5000
